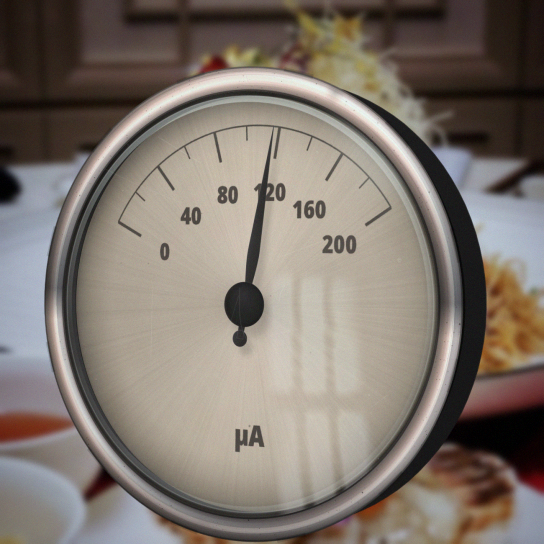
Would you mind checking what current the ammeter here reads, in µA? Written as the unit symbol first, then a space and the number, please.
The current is µA 120
